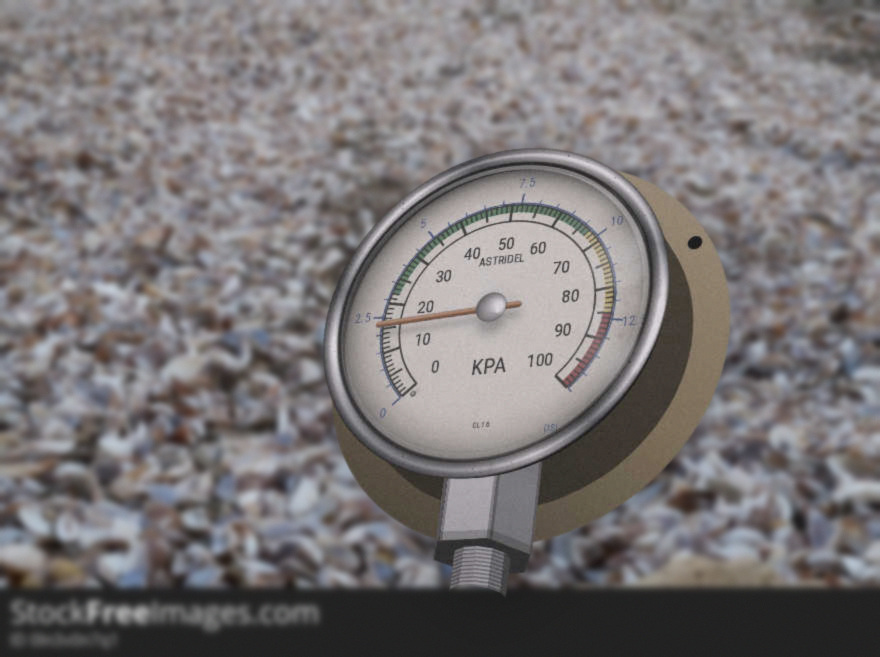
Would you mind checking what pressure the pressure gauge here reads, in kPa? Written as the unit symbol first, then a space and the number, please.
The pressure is kPa 15
